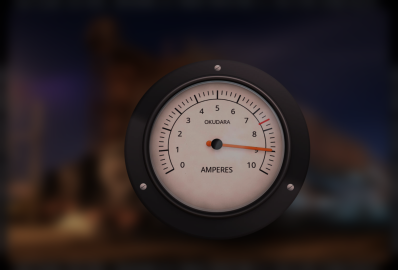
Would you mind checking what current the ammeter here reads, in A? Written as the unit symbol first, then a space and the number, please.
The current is A 9
